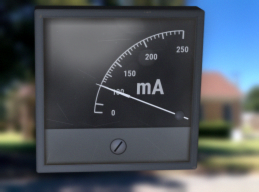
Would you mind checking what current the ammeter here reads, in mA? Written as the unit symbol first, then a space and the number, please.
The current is mA 100
